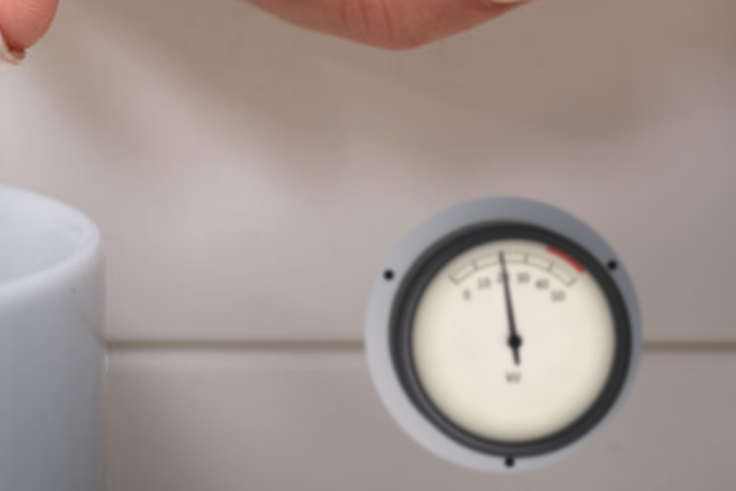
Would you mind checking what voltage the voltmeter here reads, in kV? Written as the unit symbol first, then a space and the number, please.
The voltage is kV 20
